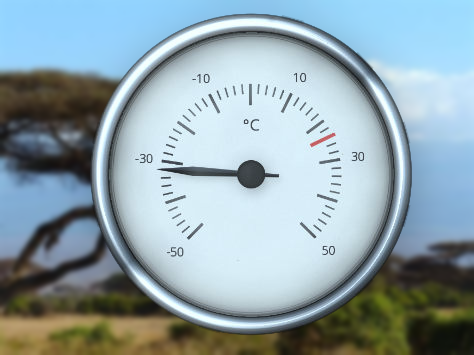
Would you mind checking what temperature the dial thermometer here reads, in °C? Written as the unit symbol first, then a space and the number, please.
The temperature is °C -32
